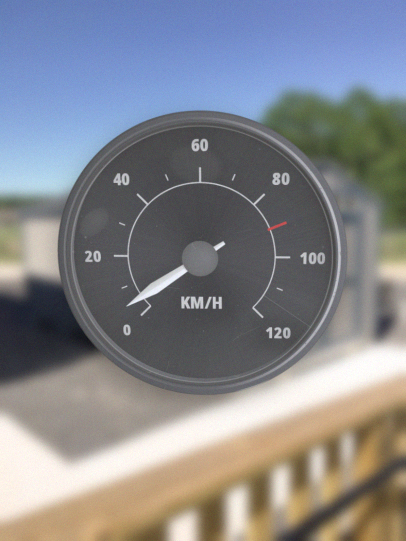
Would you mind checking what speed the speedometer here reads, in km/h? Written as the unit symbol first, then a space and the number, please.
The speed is km/h 5
